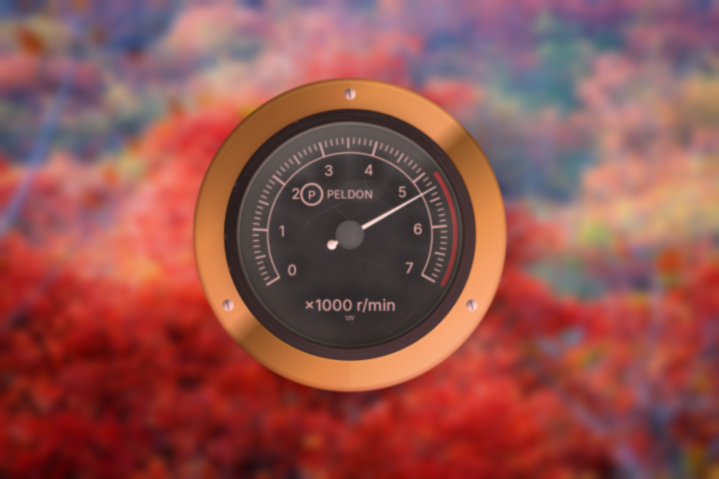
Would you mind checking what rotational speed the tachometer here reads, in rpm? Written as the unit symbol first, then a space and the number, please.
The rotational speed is rpm 5300
